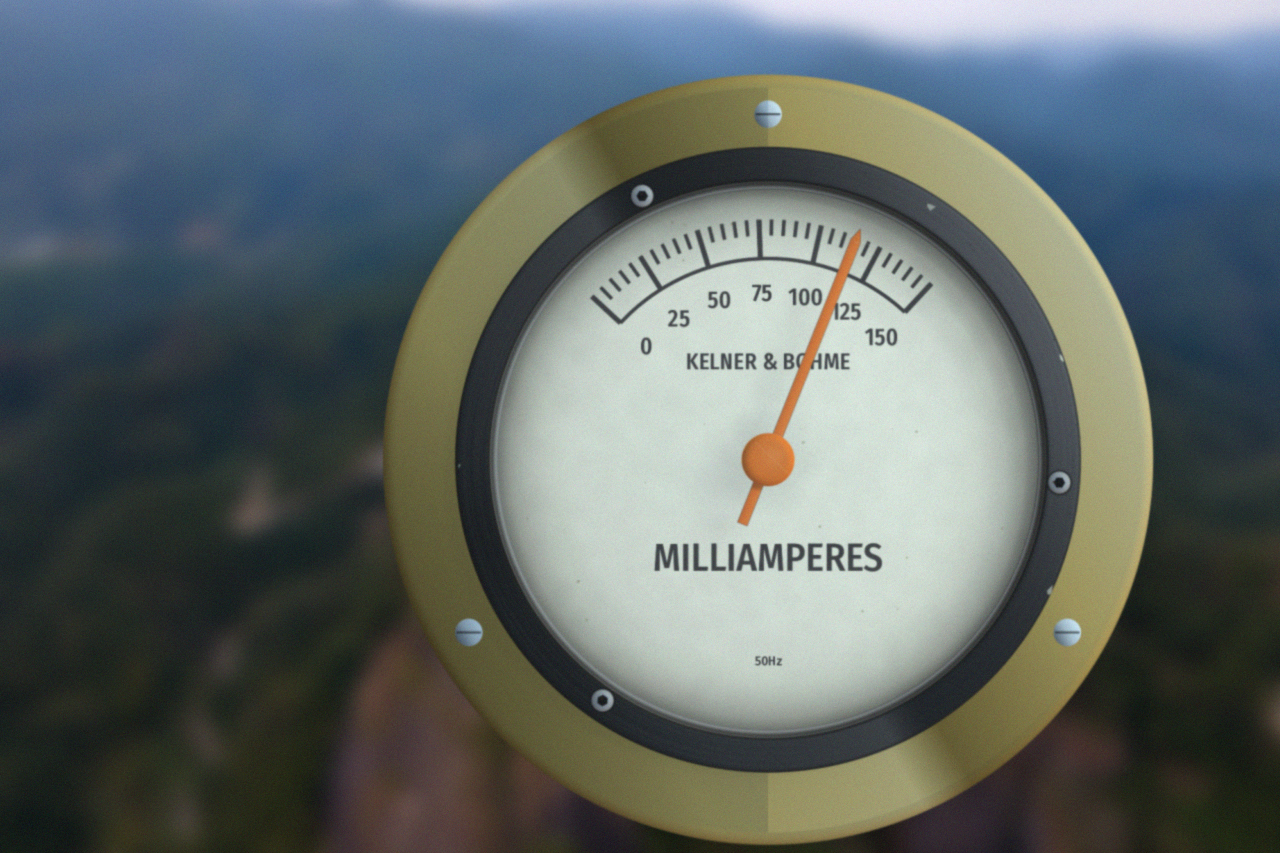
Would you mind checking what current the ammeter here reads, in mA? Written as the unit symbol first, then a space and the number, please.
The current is mA 115
